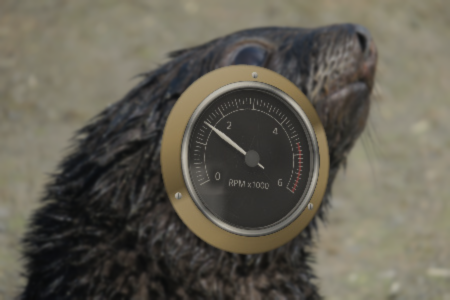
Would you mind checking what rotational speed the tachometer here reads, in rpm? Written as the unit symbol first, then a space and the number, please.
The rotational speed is rpm 1500
